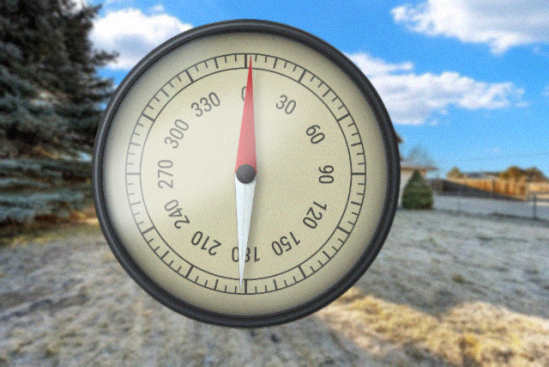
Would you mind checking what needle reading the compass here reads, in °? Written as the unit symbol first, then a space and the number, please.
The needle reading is ° 2.5
